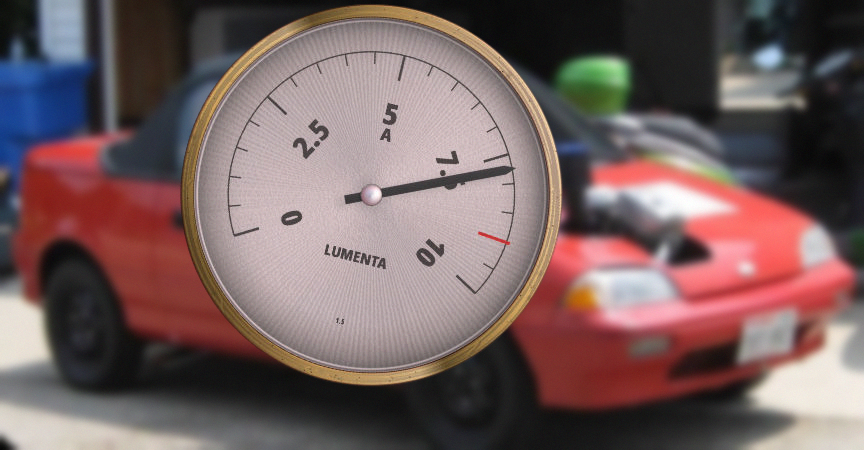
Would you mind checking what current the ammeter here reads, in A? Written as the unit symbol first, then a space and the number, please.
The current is A 7.75
